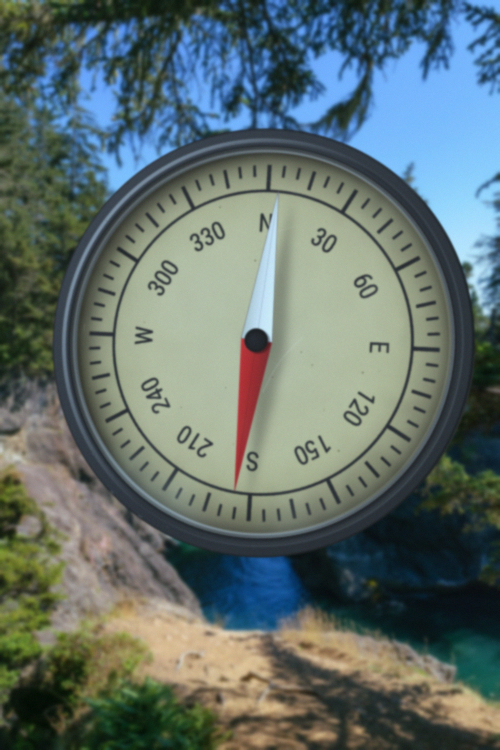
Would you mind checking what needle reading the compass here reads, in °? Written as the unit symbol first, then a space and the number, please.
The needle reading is ° 185
